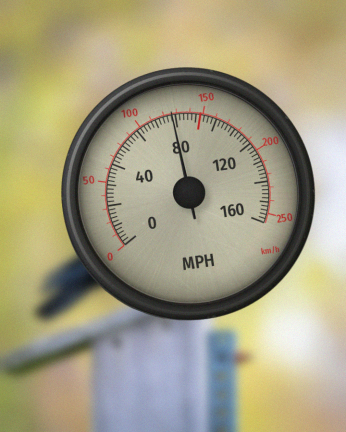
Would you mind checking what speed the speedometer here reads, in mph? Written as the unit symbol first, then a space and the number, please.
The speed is mph 78
